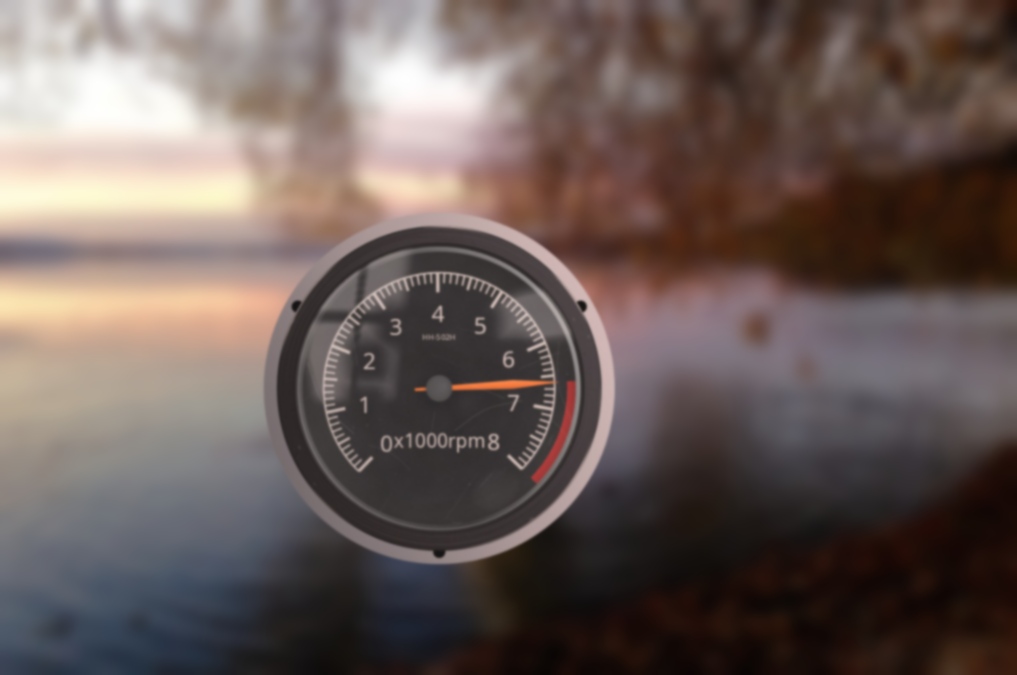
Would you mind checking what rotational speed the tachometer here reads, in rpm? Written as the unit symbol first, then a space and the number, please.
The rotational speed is rpm 6600
